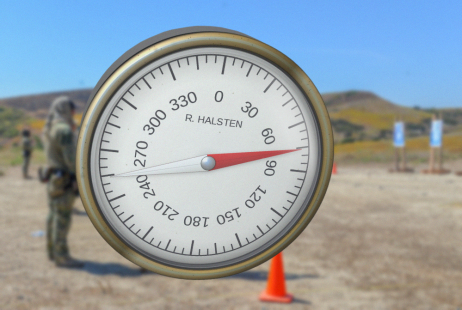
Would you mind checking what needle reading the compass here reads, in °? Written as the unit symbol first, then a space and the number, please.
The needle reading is ° 75
